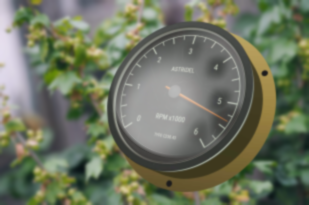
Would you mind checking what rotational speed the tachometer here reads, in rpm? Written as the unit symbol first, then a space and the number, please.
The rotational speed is rpm 5375
